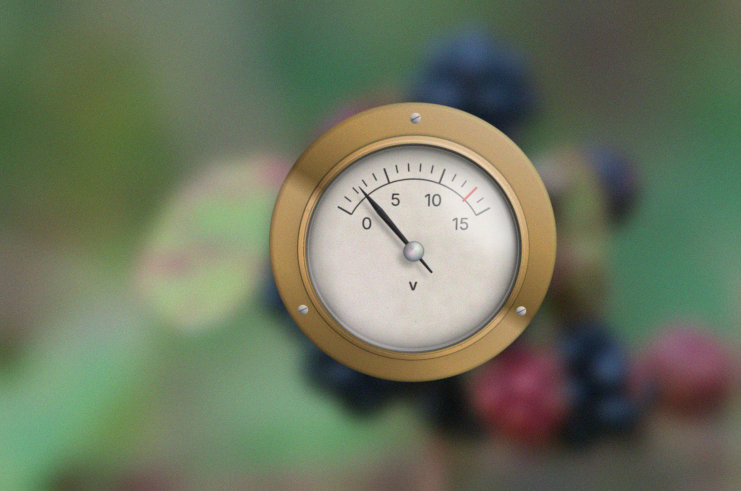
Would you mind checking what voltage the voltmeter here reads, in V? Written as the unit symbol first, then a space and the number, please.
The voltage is V 2.5
